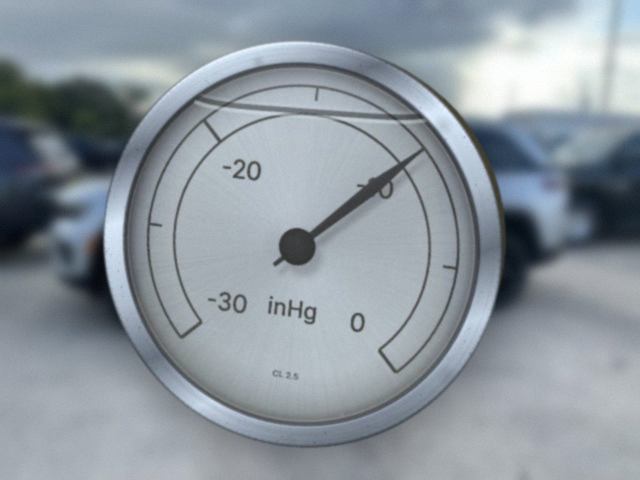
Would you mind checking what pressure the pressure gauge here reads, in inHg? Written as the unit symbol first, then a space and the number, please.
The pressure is inHg -10
